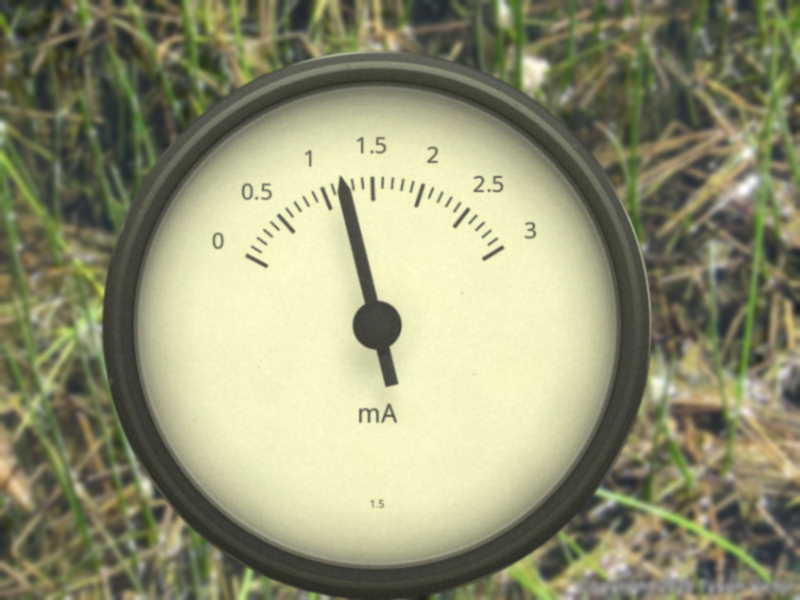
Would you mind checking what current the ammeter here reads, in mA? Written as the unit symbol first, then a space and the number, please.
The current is mA 1.2
